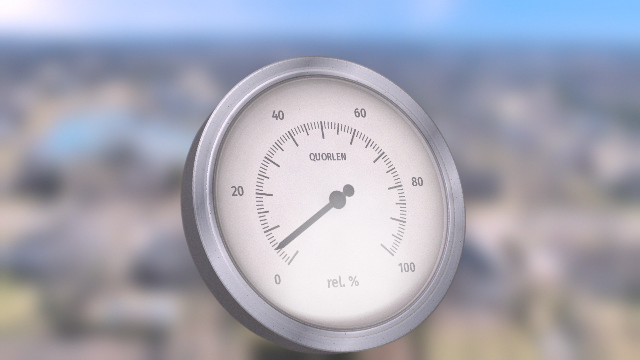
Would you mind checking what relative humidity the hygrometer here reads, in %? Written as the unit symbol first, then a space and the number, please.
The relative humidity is % 5
